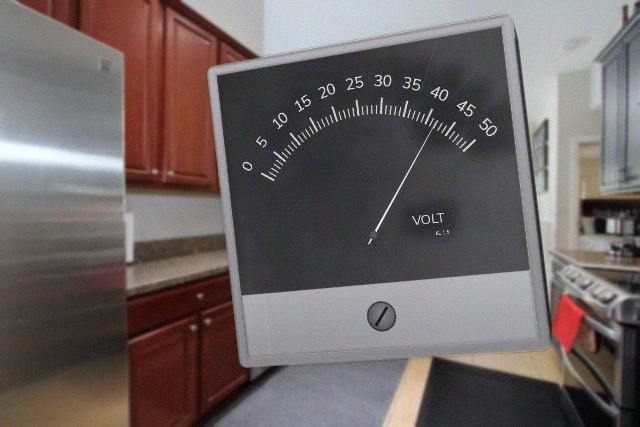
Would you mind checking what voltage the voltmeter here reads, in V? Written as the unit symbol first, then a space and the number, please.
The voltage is V 42
